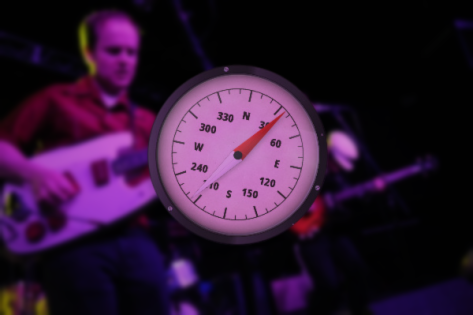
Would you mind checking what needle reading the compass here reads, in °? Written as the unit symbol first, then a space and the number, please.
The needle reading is ° 35
